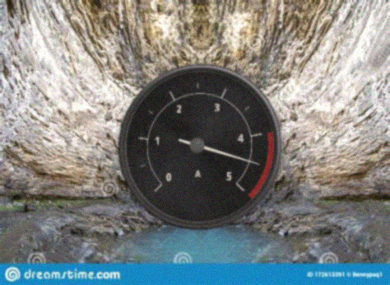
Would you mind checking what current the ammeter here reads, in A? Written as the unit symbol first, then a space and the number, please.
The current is A 4.5
